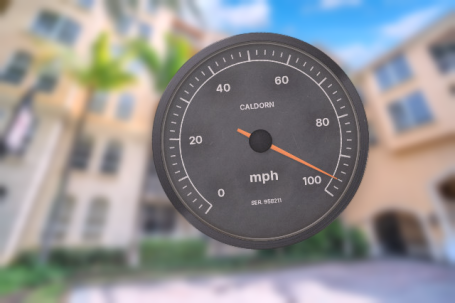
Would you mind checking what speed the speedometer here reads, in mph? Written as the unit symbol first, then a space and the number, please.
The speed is mph 96
